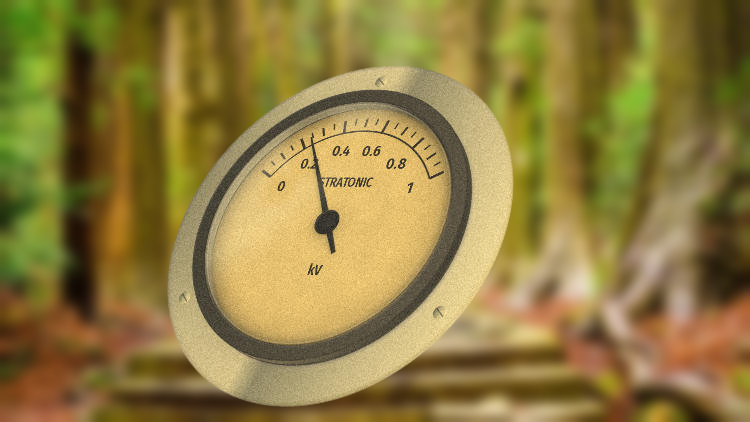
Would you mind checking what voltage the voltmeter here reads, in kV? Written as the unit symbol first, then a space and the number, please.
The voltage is kV 0.25
